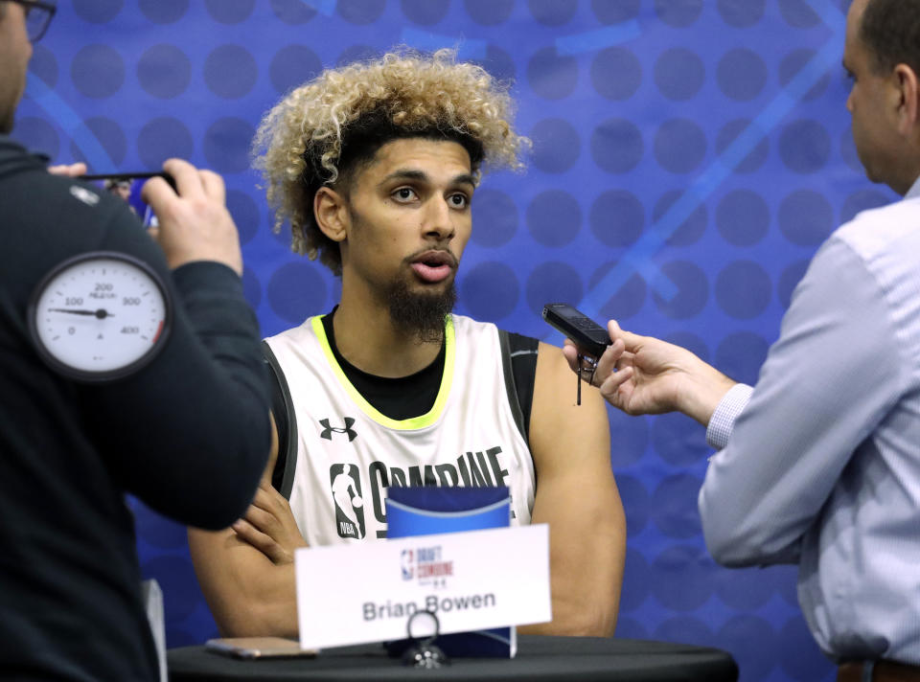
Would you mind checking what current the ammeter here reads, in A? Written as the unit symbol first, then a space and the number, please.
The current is A 60
